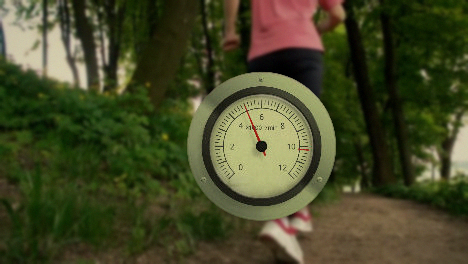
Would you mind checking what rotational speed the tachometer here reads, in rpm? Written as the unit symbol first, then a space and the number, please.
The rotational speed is rpm 5000
